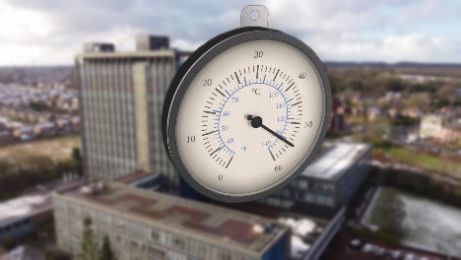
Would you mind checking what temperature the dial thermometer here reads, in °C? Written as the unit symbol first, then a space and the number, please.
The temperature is °C 55
